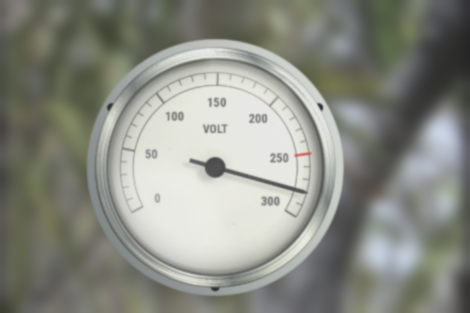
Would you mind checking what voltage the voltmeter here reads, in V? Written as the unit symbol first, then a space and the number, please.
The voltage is V 280
